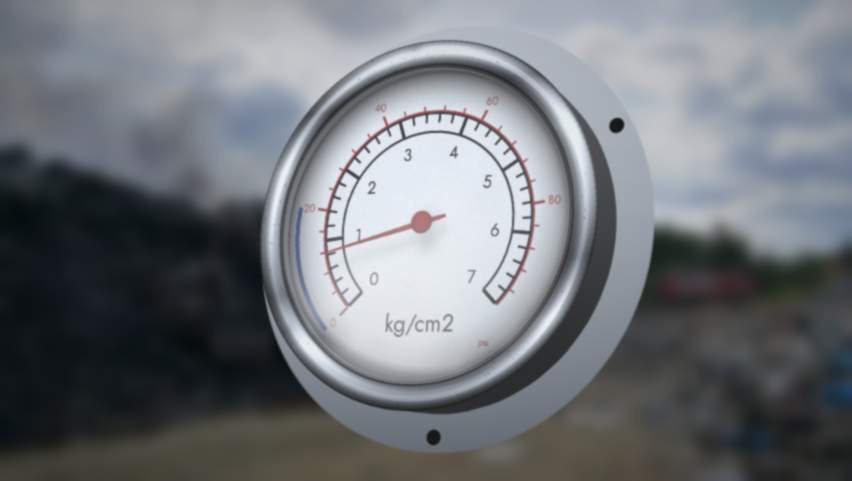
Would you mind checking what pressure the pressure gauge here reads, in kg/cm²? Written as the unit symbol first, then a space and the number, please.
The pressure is kg/cm² 0.8
